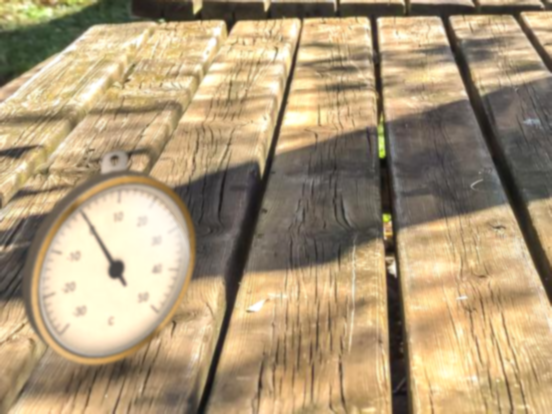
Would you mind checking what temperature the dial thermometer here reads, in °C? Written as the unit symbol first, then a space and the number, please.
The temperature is °C 0
